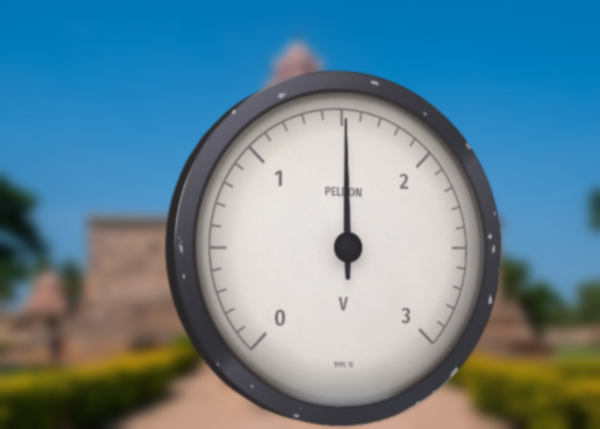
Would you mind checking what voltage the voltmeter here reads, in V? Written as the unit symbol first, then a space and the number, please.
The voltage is V 1.5
